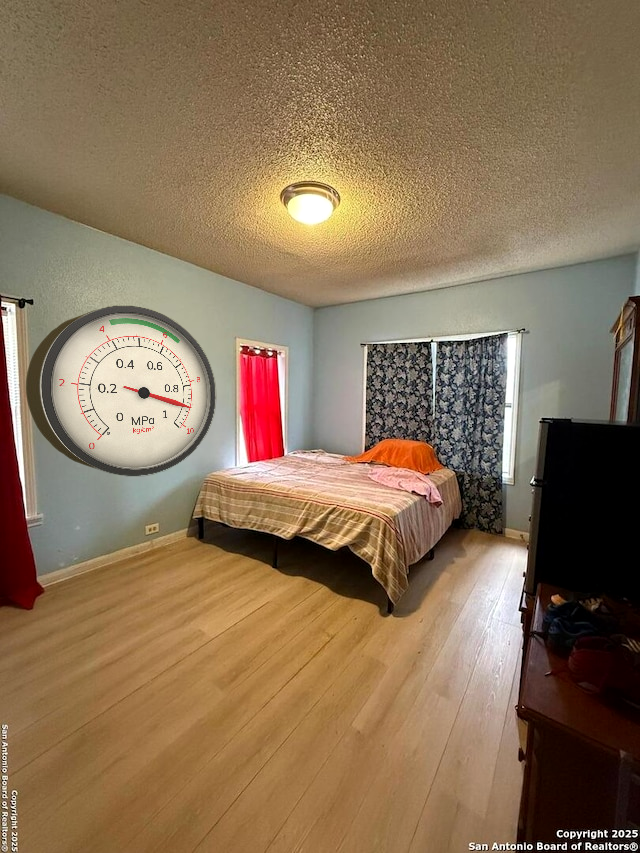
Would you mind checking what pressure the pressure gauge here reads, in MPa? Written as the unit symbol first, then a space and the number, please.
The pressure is MPa 0.9
